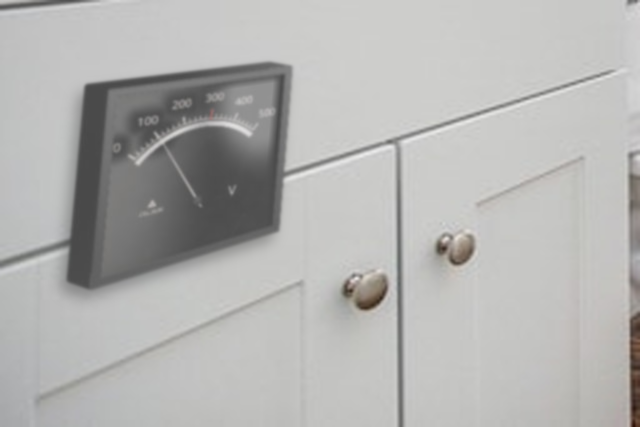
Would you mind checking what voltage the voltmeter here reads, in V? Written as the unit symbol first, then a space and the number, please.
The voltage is V 100
